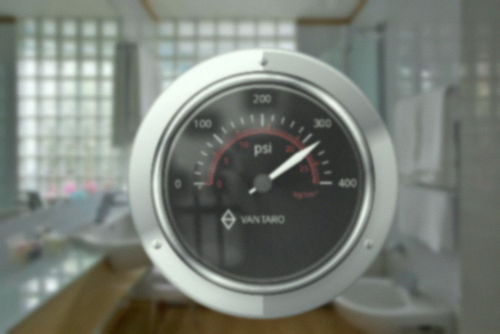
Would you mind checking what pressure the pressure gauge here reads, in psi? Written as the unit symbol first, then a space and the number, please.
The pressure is psi 320
